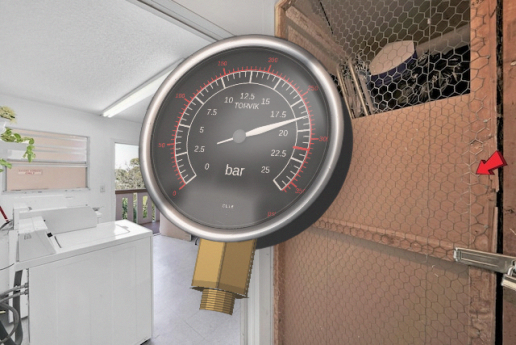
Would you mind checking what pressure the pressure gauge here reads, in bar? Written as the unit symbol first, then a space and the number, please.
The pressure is bar 19
